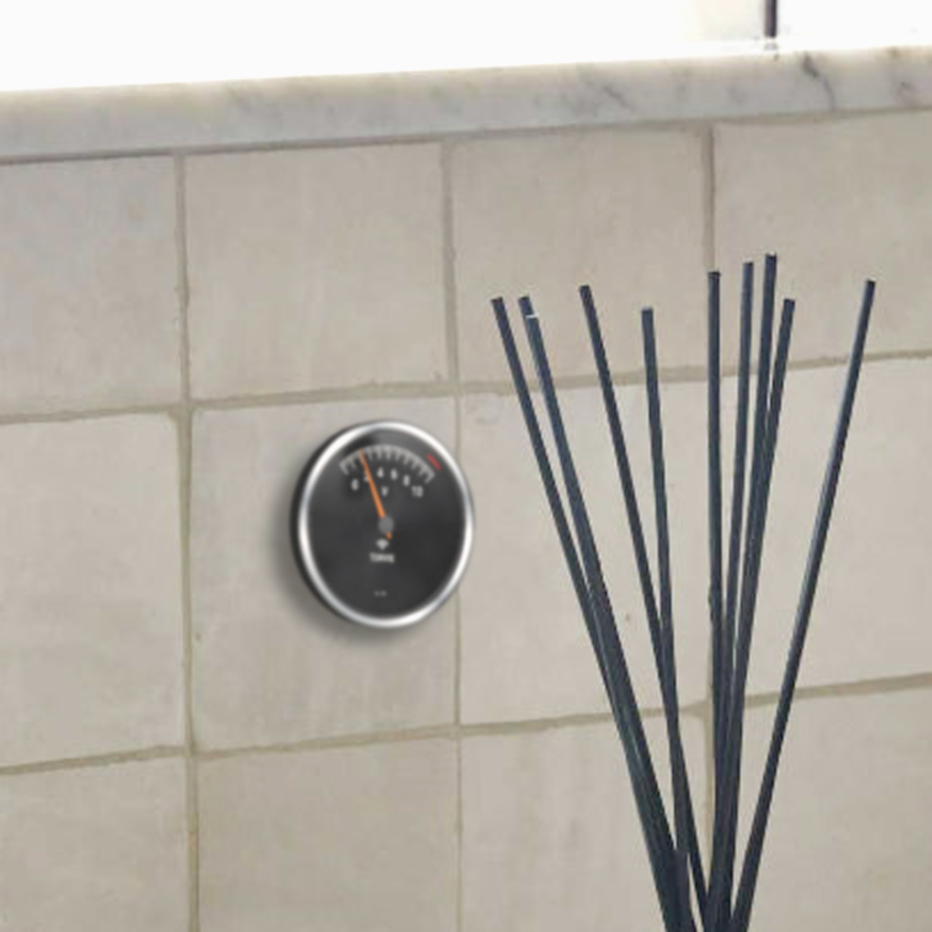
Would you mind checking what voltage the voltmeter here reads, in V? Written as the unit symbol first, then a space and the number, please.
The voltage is V 2
